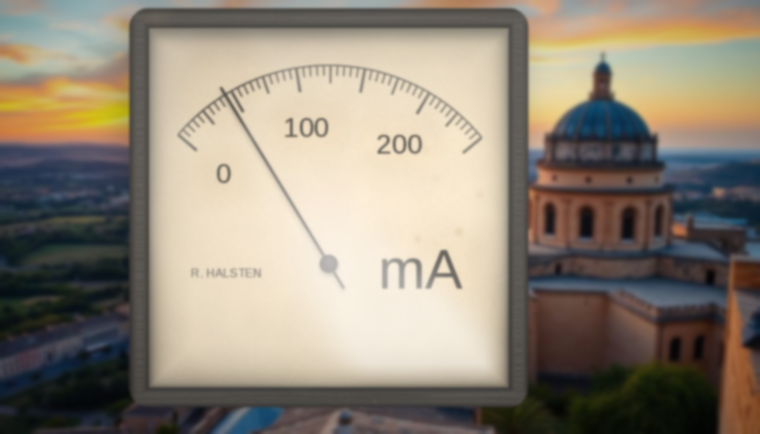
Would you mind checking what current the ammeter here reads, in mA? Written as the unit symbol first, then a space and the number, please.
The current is mA 45
